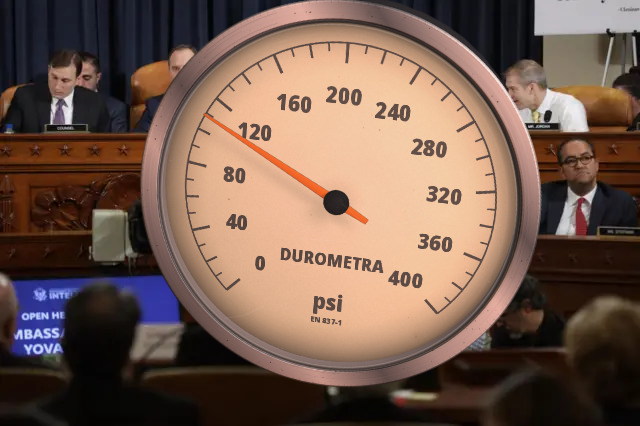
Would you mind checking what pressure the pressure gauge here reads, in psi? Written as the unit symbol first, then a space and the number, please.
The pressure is psi 110
